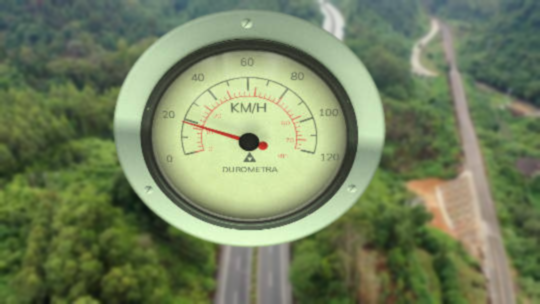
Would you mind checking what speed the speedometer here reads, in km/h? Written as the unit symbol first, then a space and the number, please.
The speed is km/h 20
